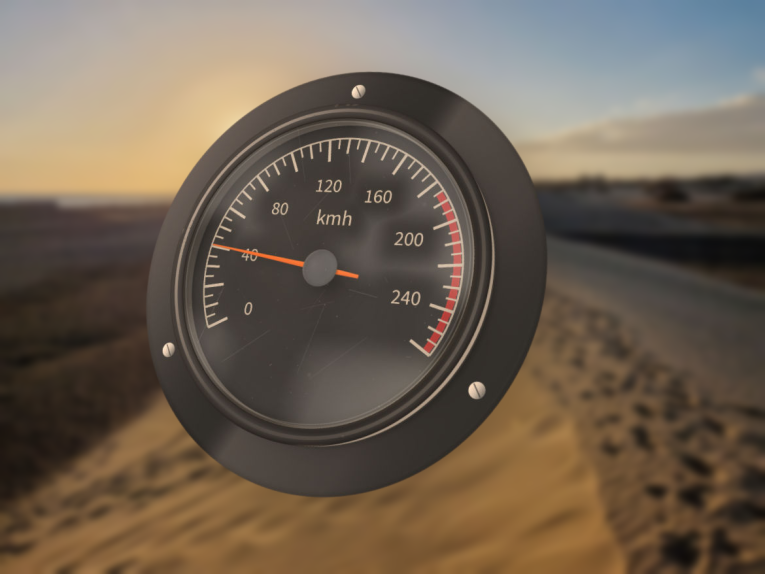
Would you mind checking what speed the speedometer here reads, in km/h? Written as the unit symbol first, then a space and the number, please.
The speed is km/h 40
